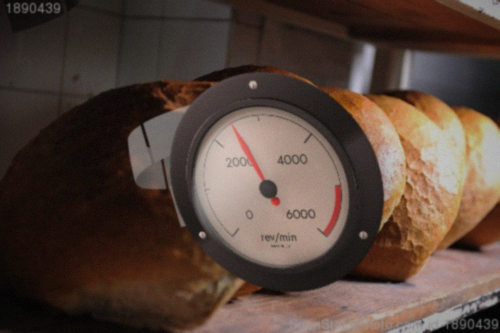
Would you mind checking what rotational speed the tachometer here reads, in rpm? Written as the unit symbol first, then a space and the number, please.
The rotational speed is rpm 2500
